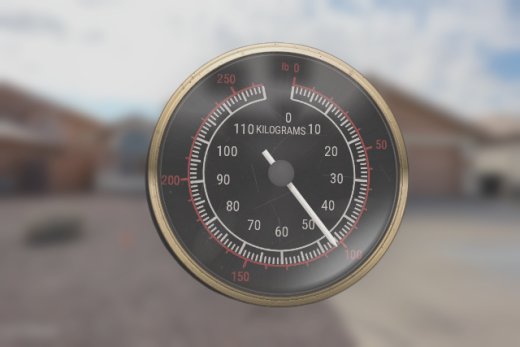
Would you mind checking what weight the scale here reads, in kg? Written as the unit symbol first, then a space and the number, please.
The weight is kg 47
